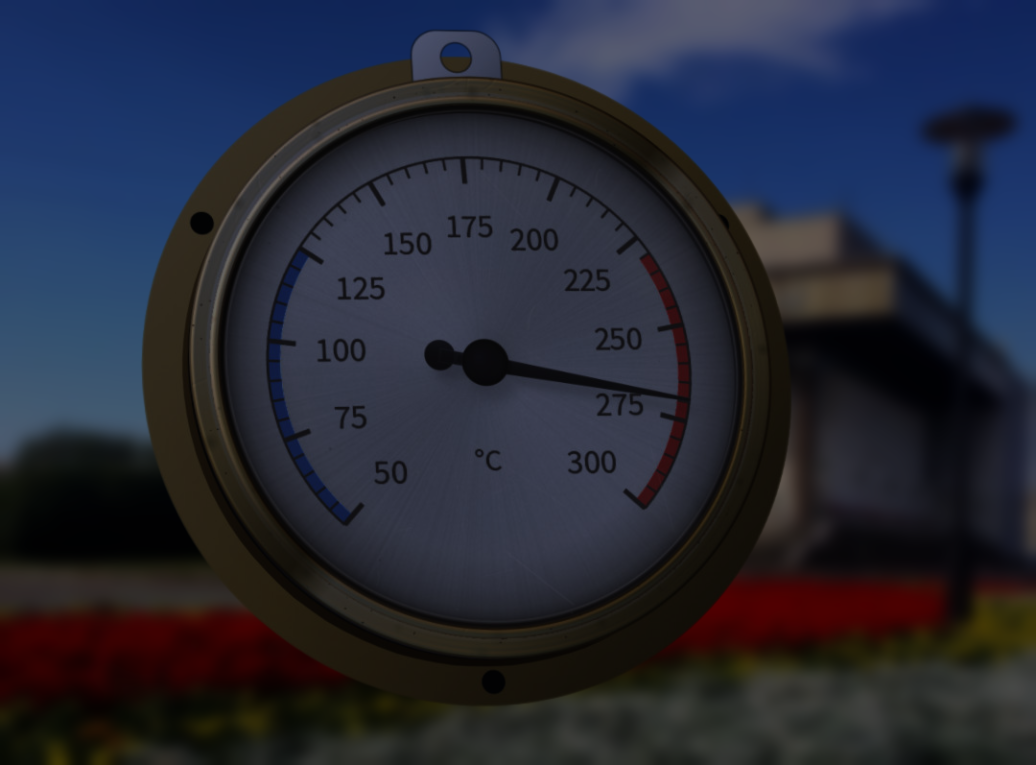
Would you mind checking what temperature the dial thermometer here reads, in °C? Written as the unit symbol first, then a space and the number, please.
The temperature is °C 270
